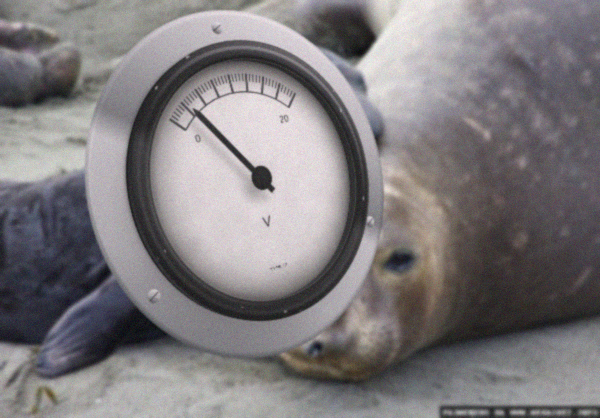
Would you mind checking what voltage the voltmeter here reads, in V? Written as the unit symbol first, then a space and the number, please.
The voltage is V 2.5
